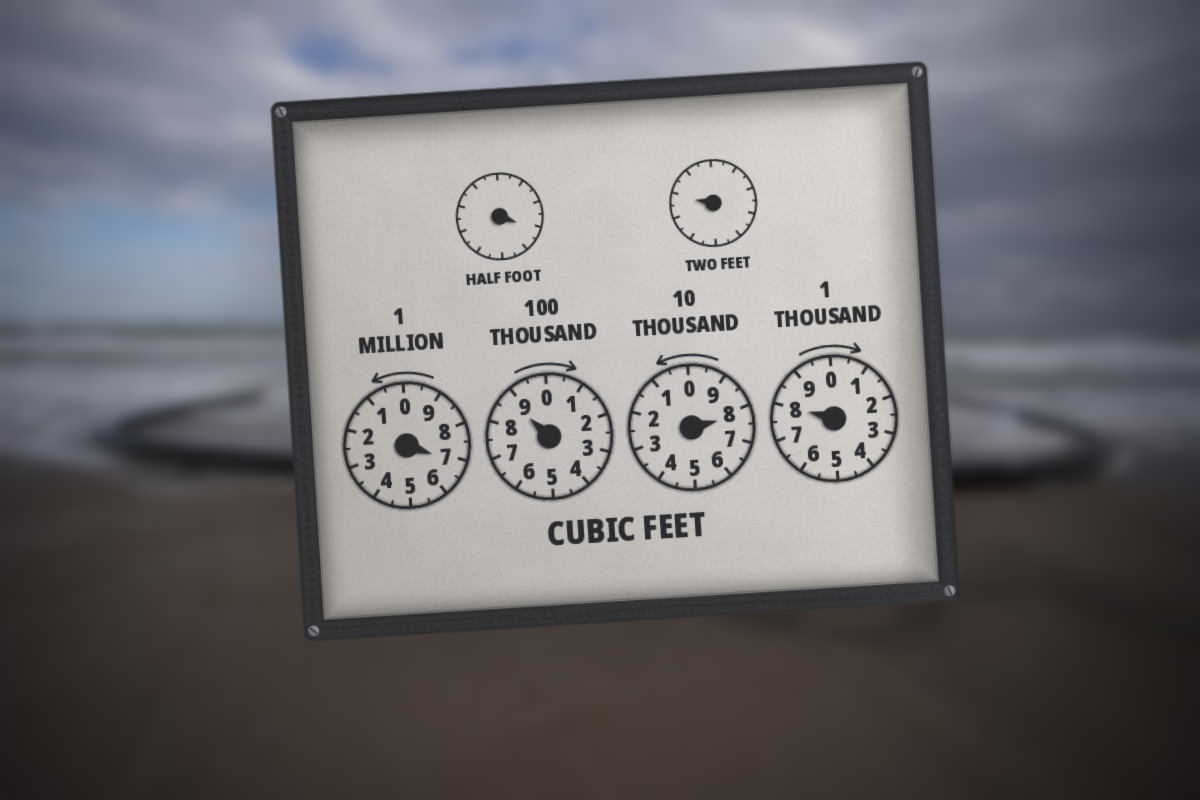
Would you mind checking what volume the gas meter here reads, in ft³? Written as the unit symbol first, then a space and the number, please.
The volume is ft³ 687800
